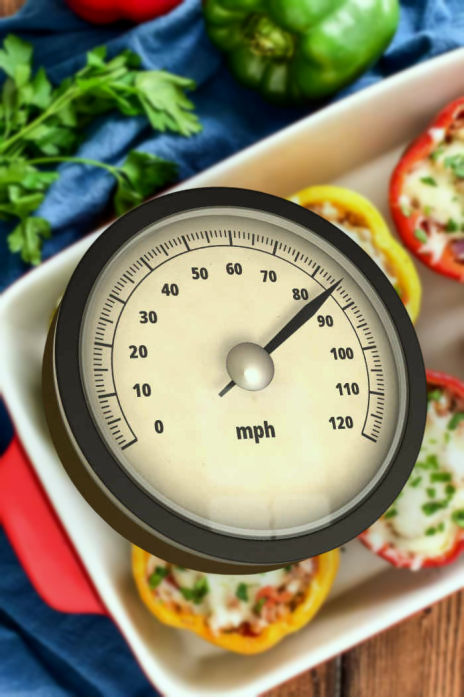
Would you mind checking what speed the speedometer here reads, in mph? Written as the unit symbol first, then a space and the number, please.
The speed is mph 85
